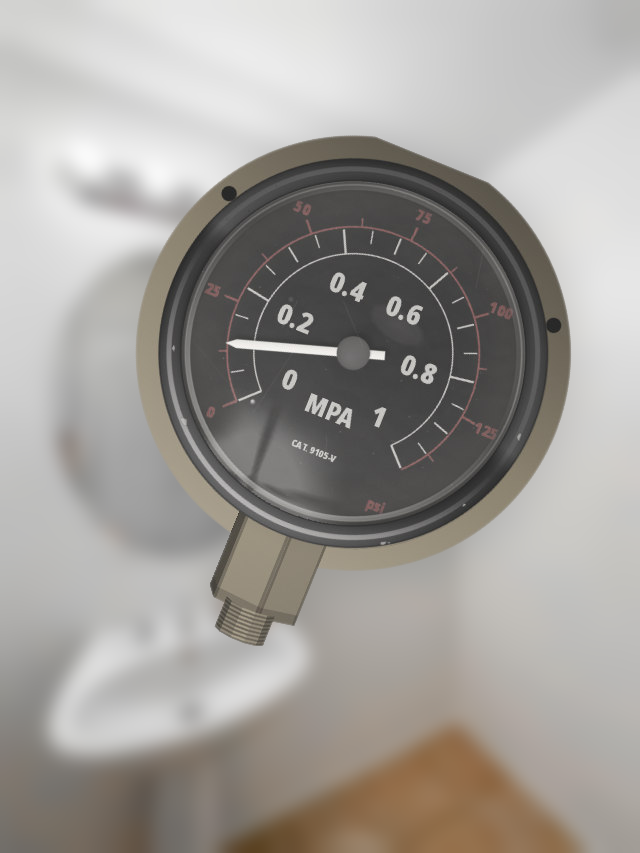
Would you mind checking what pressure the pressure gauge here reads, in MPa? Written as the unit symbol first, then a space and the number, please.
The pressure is MPa 0.1
